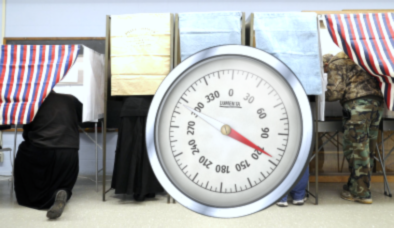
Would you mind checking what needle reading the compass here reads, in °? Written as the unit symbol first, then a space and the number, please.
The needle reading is ° 115
